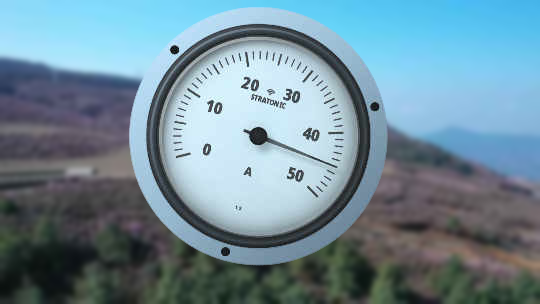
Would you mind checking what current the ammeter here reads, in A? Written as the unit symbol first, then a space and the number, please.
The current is A 45
